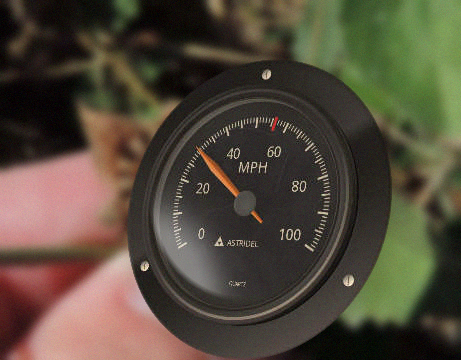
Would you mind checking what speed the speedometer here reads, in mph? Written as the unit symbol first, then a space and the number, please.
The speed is mph 30
